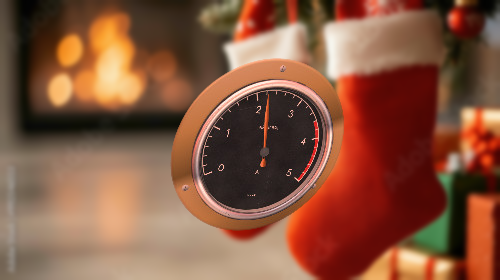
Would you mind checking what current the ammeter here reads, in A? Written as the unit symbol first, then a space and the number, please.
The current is A 2.2
